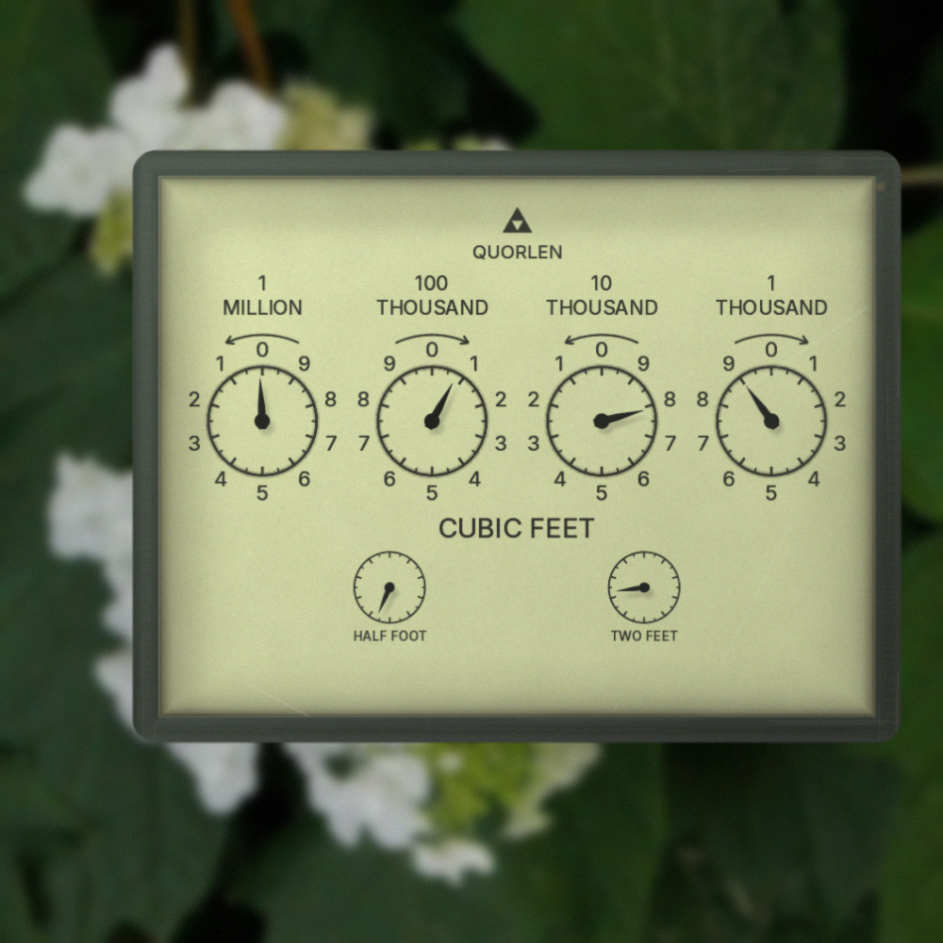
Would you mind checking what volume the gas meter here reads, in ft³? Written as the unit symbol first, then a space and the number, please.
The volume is ft³ 7900
